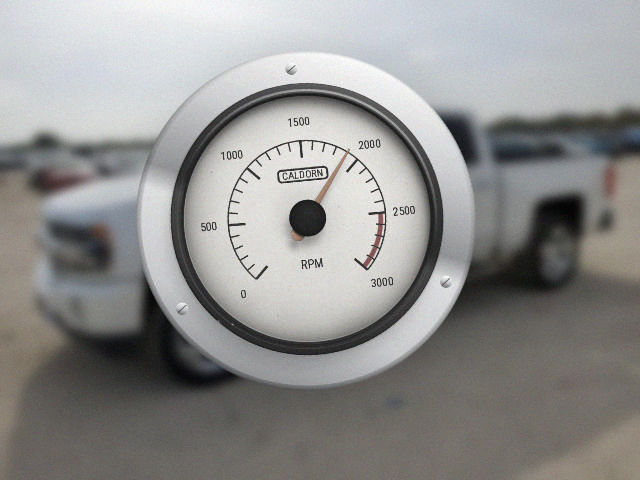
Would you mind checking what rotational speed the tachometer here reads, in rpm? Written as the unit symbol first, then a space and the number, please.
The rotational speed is rpm 1900
